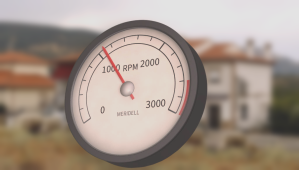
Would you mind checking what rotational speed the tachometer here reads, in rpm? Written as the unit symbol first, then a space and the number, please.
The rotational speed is rpm 1100
